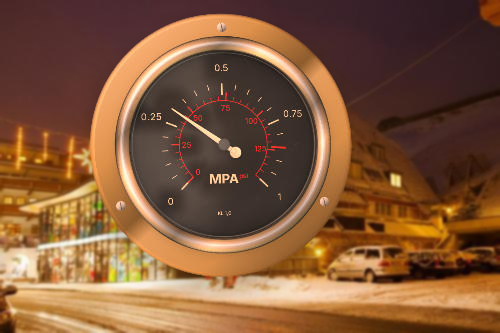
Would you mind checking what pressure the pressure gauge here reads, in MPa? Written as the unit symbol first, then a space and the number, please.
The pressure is MPa 0.3
